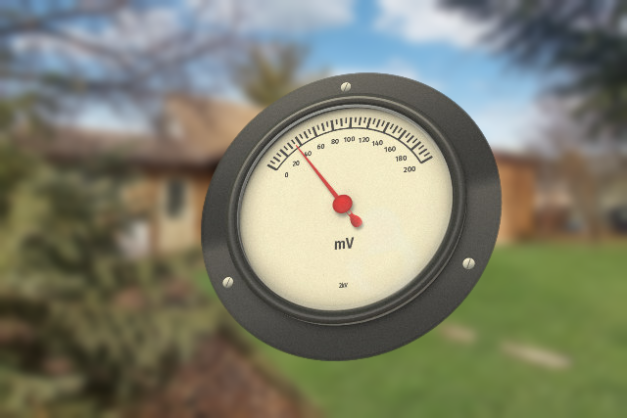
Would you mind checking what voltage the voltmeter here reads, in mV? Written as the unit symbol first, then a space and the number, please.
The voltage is mV 35
